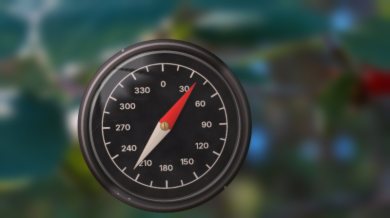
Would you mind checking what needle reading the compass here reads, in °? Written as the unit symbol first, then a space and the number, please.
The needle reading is ° 37.5
